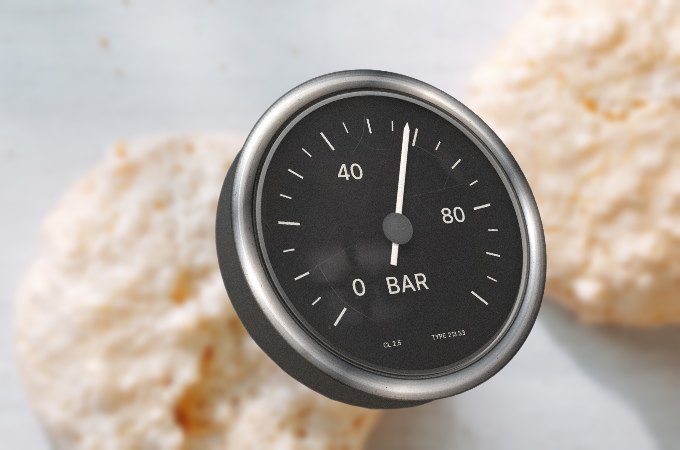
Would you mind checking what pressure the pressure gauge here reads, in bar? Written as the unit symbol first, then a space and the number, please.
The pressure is bar 57.5
